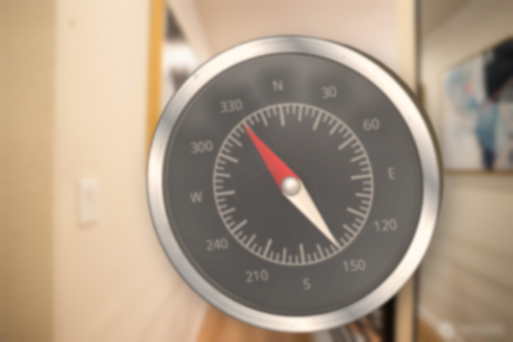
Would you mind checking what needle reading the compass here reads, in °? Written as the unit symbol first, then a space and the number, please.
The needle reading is ° 330
